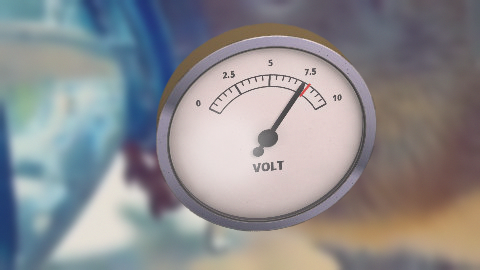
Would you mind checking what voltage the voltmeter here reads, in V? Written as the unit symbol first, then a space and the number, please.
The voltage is V 7.5
